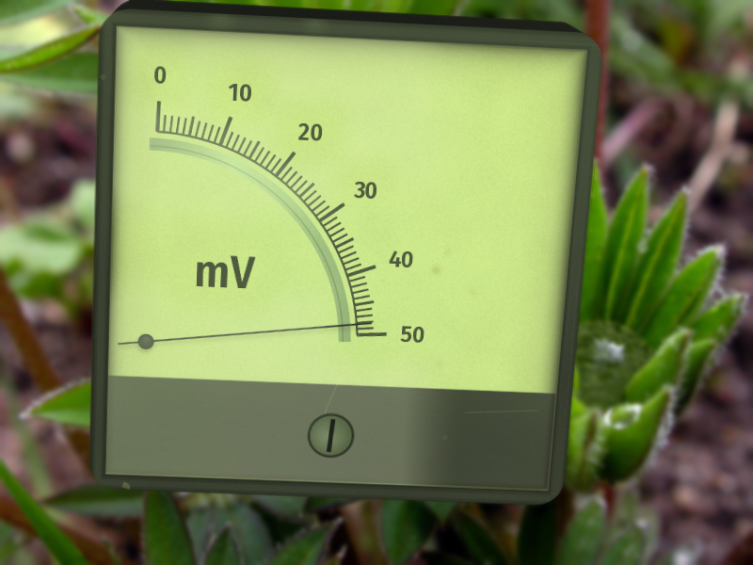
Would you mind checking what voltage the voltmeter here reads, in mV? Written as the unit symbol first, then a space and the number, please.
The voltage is mV 48
